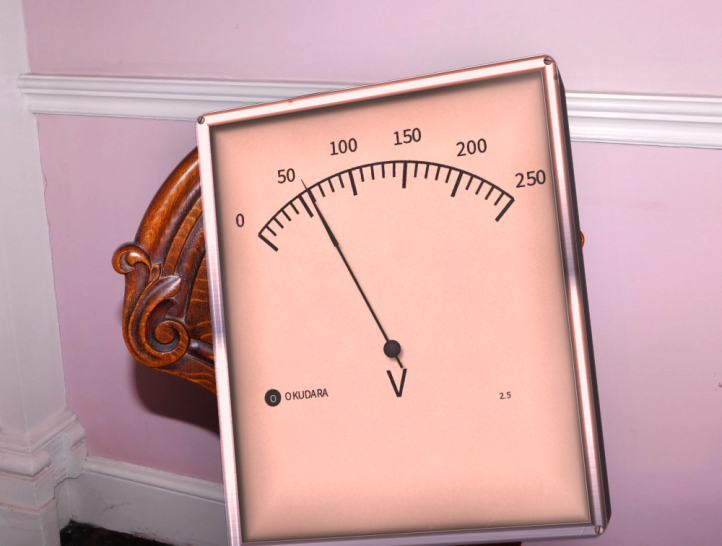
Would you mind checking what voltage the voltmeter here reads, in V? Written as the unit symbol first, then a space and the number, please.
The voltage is V 60
